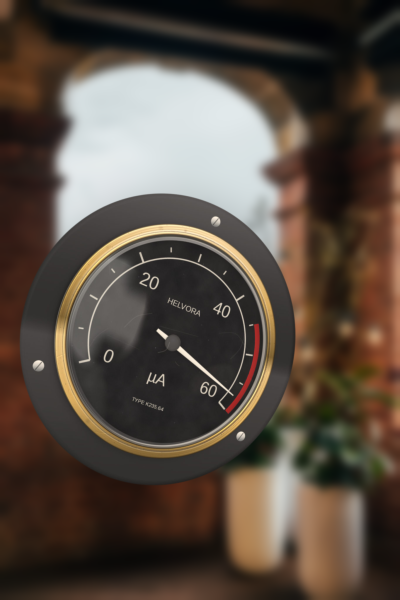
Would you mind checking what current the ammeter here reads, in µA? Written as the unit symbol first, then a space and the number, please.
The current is µA 57.5
